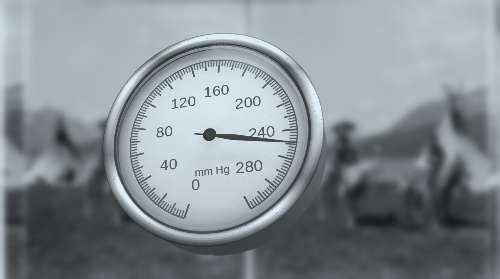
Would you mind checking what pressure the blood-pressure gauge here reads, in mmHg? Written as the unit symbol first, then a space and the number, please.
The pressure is mmHg 250
